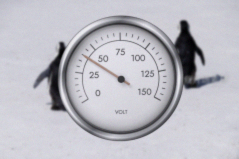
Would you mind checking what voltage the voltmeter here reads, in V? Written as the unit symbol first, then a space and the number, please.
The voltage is V 40
